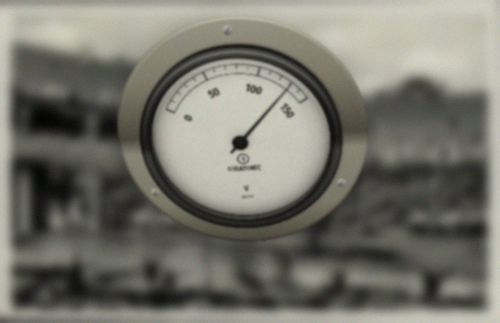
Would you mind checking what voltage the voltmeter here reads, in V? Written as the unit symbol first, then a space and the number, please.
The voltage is V 130
